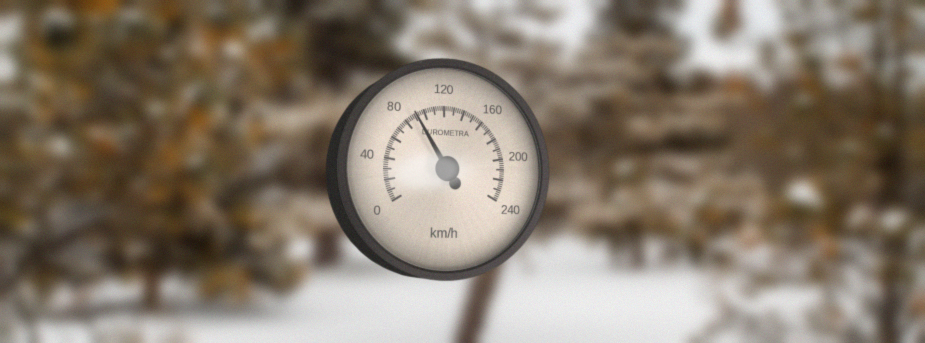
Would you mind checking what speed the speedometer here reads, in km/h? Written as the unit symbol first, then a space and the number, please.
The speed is km/h 90
